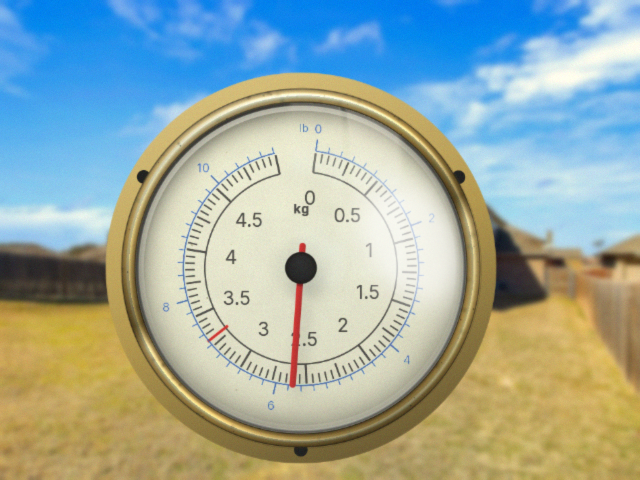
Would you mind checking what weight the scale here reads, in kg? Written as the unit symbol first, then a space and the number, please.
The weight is kg 2.6
